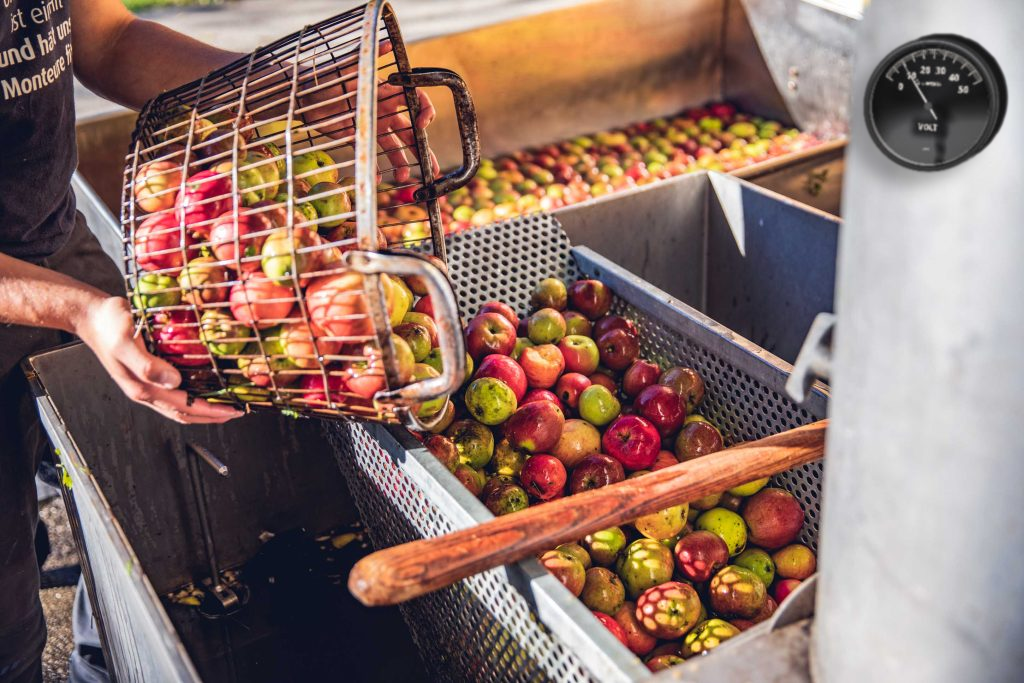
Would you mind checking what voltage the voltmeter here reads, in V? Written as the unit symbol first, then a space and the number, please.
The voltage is V 10
